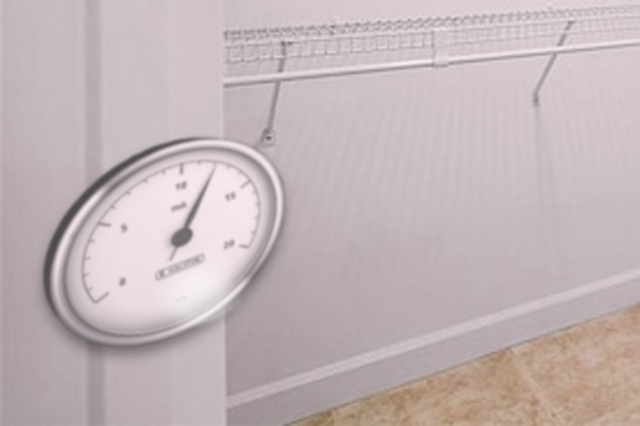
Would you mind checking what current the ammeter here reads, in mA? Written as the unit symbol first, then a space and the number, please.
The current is mA 12
